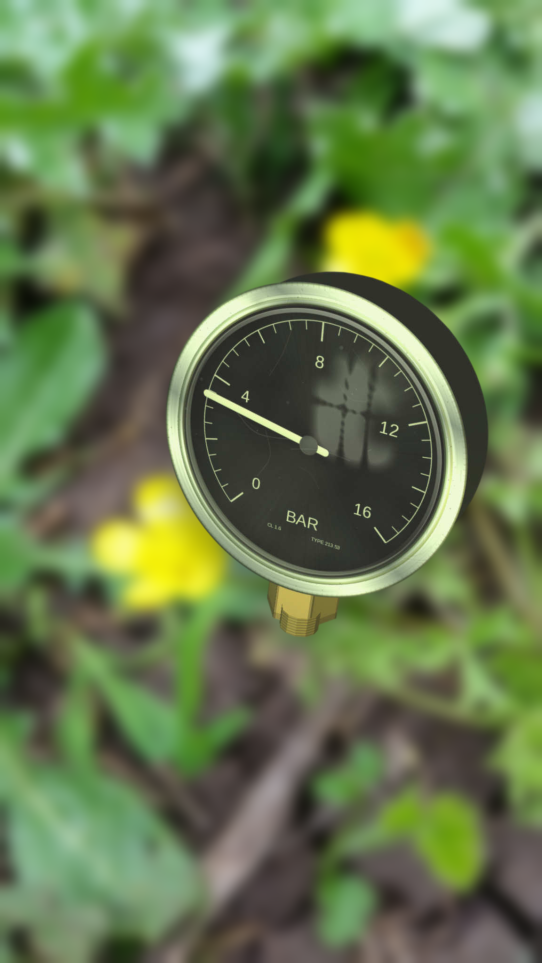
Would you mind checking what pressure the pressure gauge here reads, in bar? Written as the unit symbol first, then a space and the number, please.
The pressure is bar 3.5
